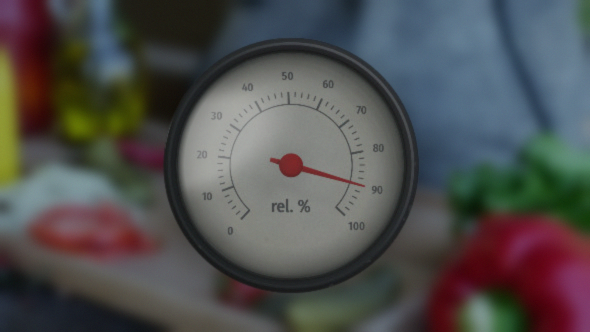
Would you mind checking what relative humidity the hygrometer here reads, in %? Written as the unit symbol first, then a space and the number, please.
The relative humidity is % 90
